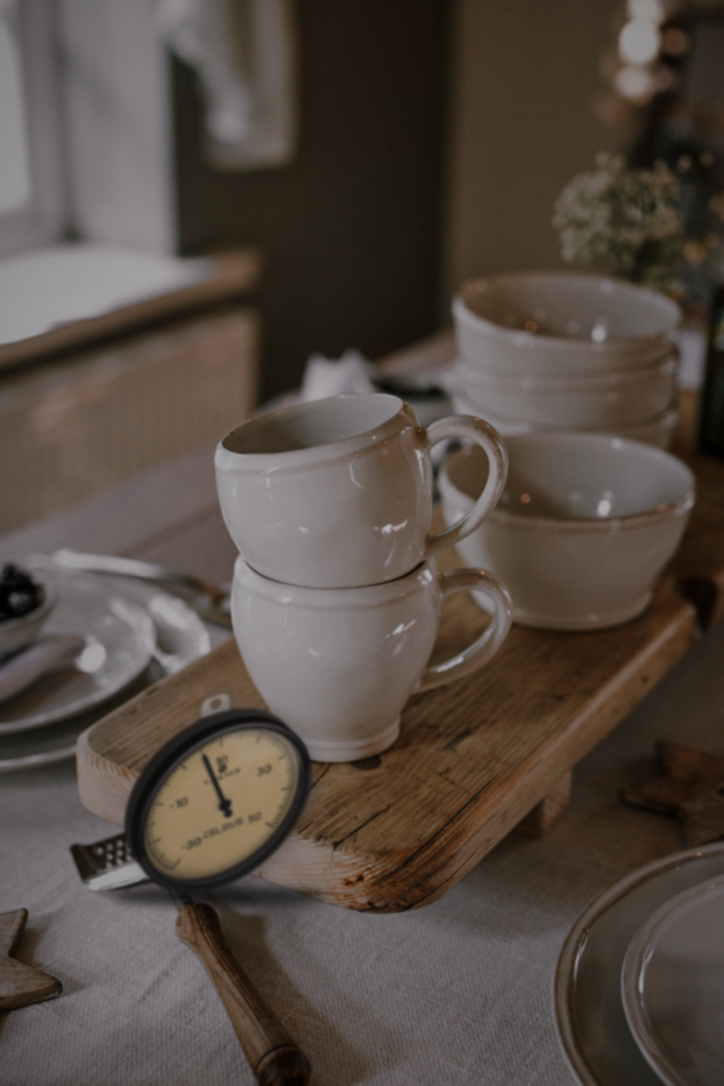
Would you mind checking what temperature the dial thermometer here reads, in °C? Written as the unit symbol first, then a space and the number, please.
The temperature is °C 5
